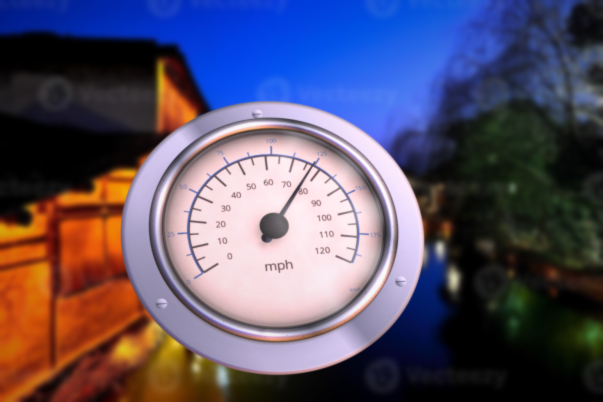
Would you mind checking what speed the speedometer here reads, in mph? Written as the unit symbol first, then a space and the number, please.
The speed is mph 77.5
